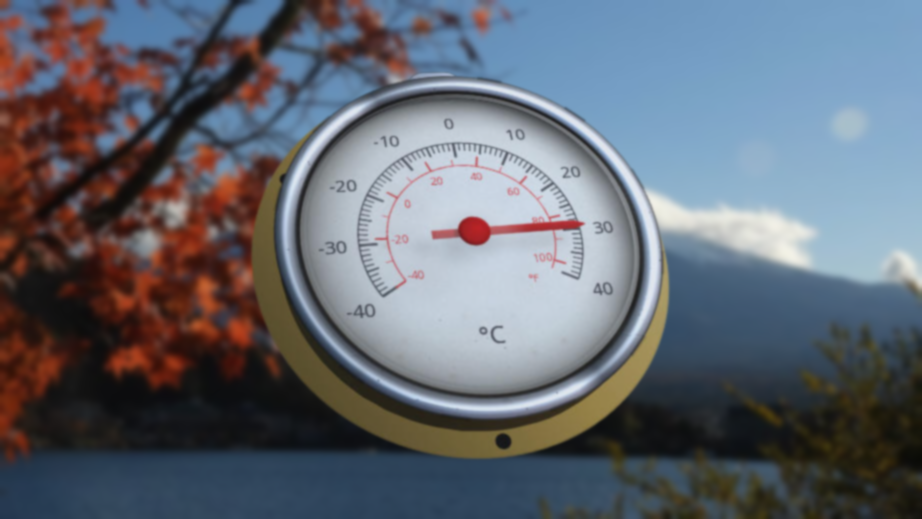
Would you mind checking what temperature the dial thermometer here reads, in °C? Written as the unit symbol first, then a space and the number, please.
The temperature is °C 30
